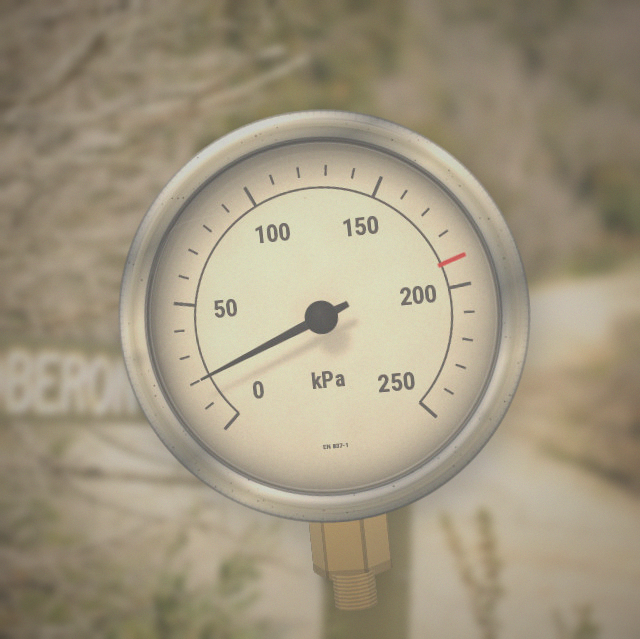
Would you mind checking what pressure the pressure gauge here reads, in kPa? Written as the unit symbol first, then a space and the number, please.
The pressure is kPa 20
